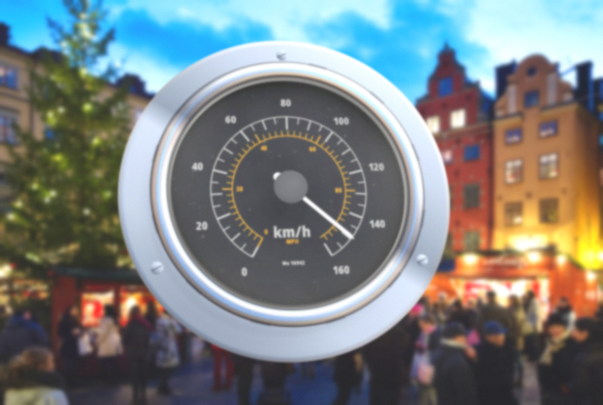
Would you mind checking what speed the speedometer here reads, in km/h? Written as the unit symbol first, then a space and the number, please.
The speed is km/h 150
